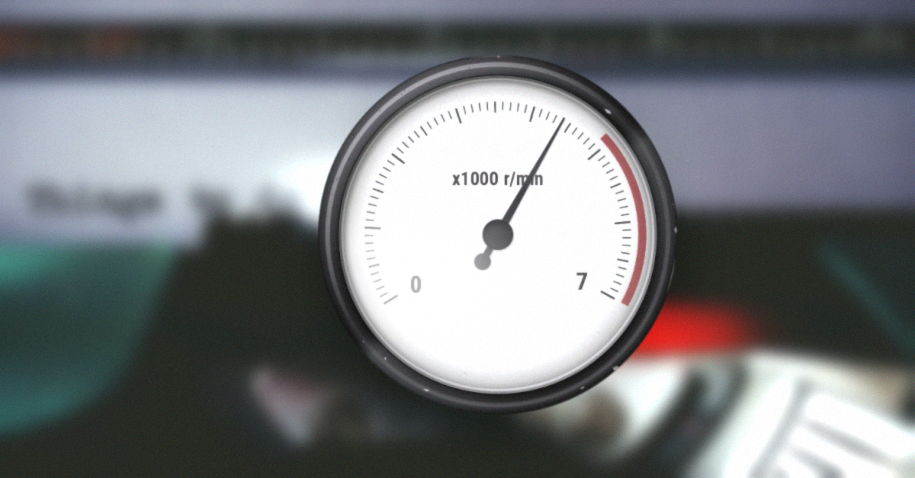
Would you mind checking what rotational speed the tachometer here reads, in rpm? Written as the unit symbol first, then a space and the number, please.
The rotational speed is rpm 4400
